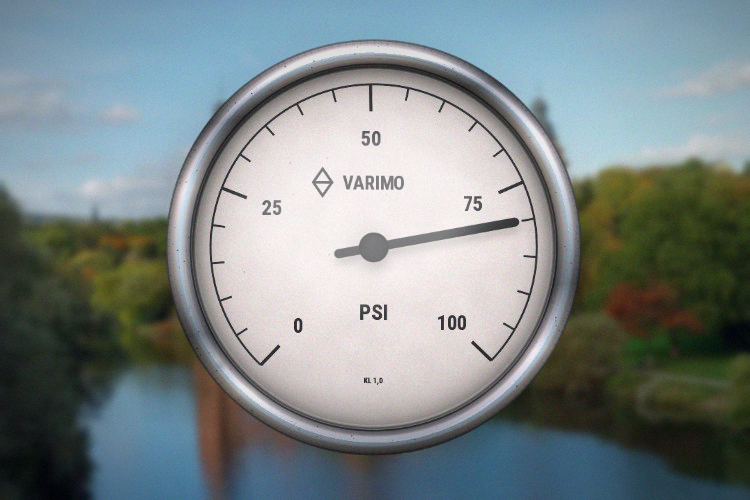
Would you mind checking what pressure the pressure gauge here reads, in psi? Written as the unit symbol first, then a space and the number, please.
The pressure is psi 80
